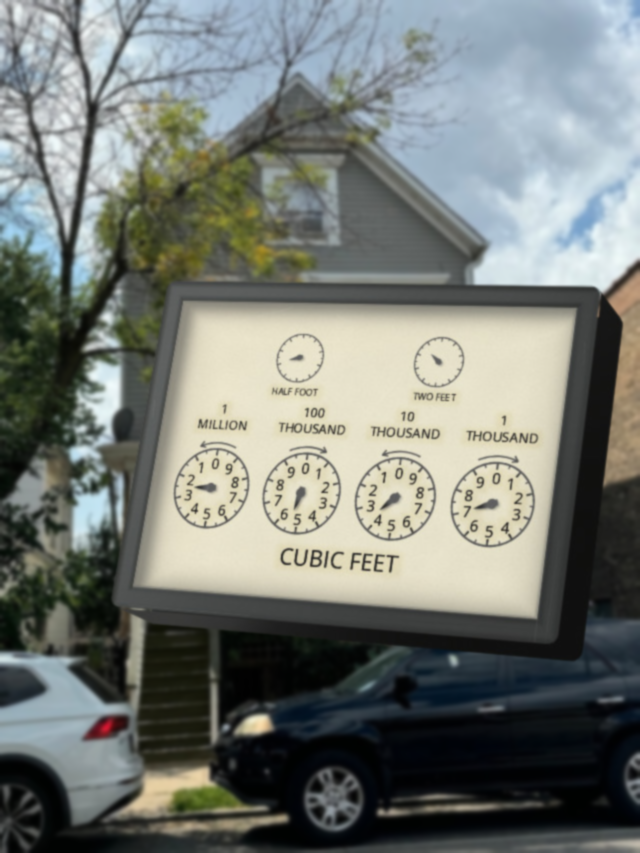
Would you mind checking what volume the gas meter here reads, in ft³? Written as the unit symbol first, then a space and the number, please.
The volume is ft³ 253700
